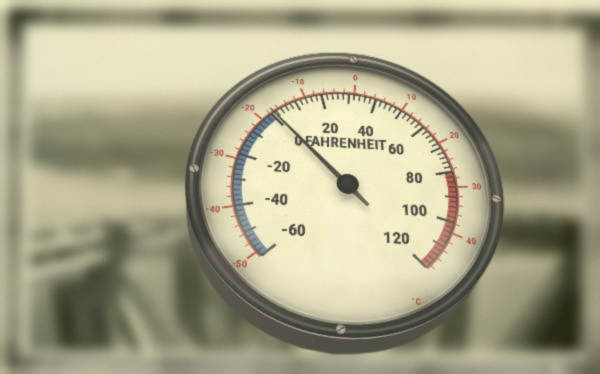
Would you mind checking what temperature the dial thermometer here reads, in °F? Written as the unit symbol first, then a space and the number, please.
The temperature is °F 0
